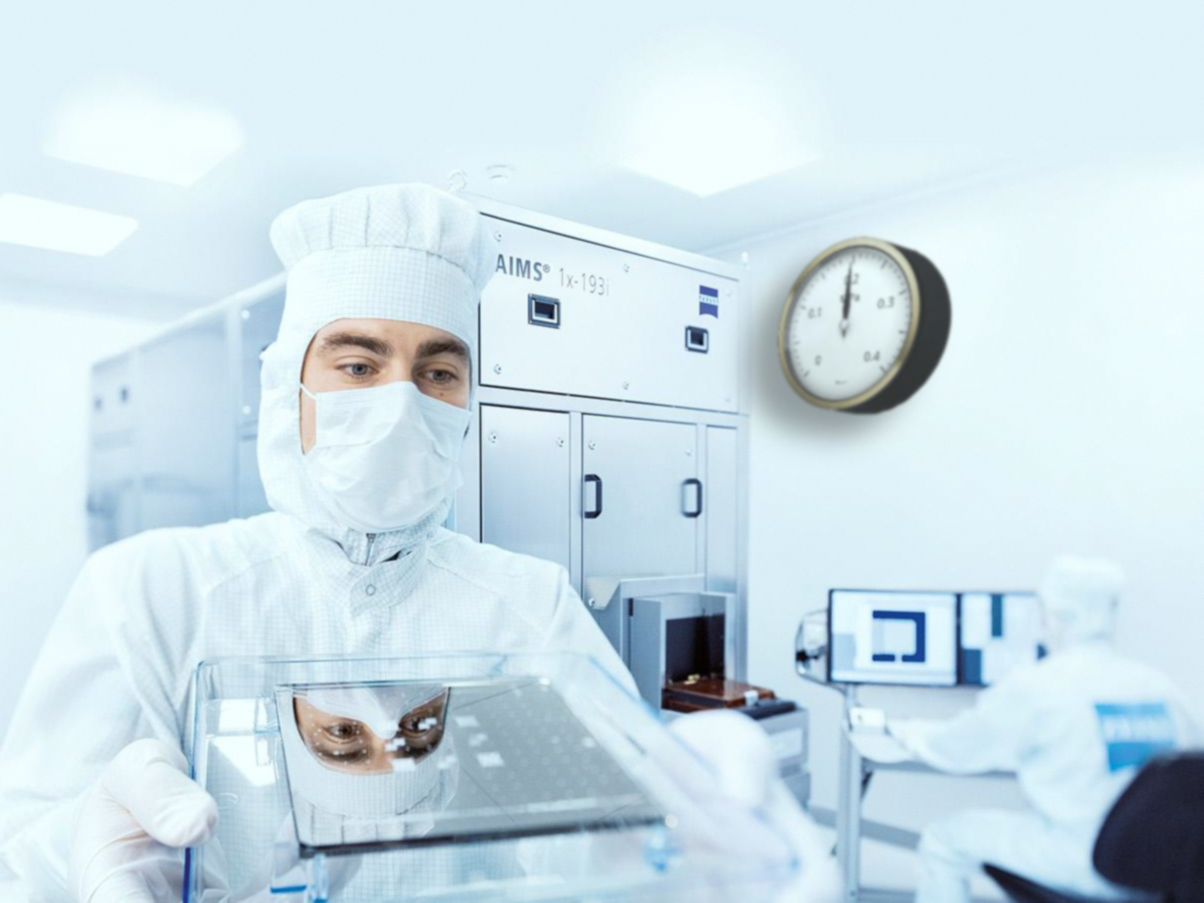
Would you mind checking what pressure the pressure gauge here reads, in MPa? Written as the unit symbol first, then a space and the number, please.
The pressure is MPa 0.2
